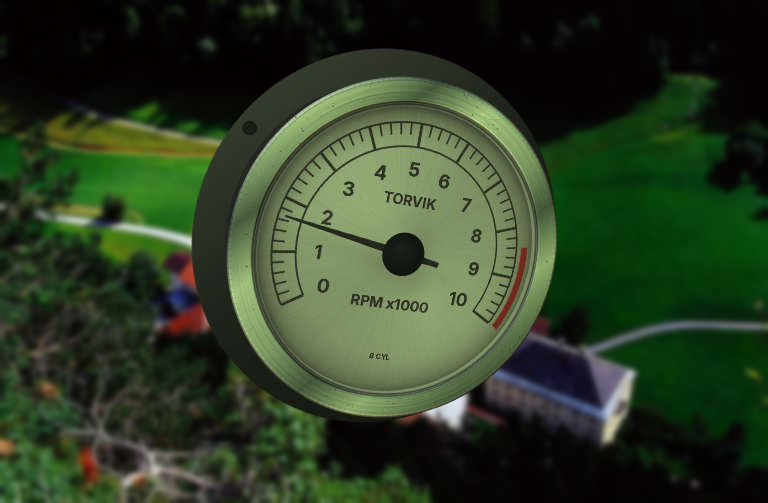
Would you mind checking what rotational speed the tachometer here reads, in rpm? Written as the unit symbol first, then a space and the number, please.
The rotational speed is rpm 1700
